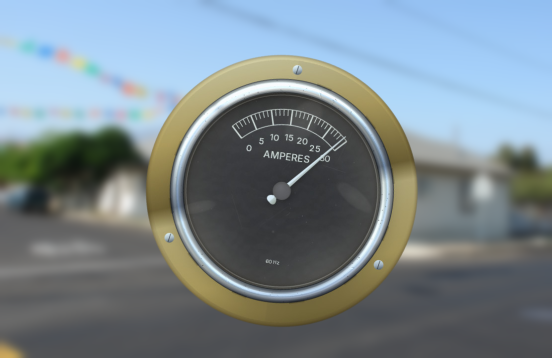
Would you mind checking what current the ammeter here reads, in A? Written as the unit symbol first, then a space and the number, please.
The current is A 29
